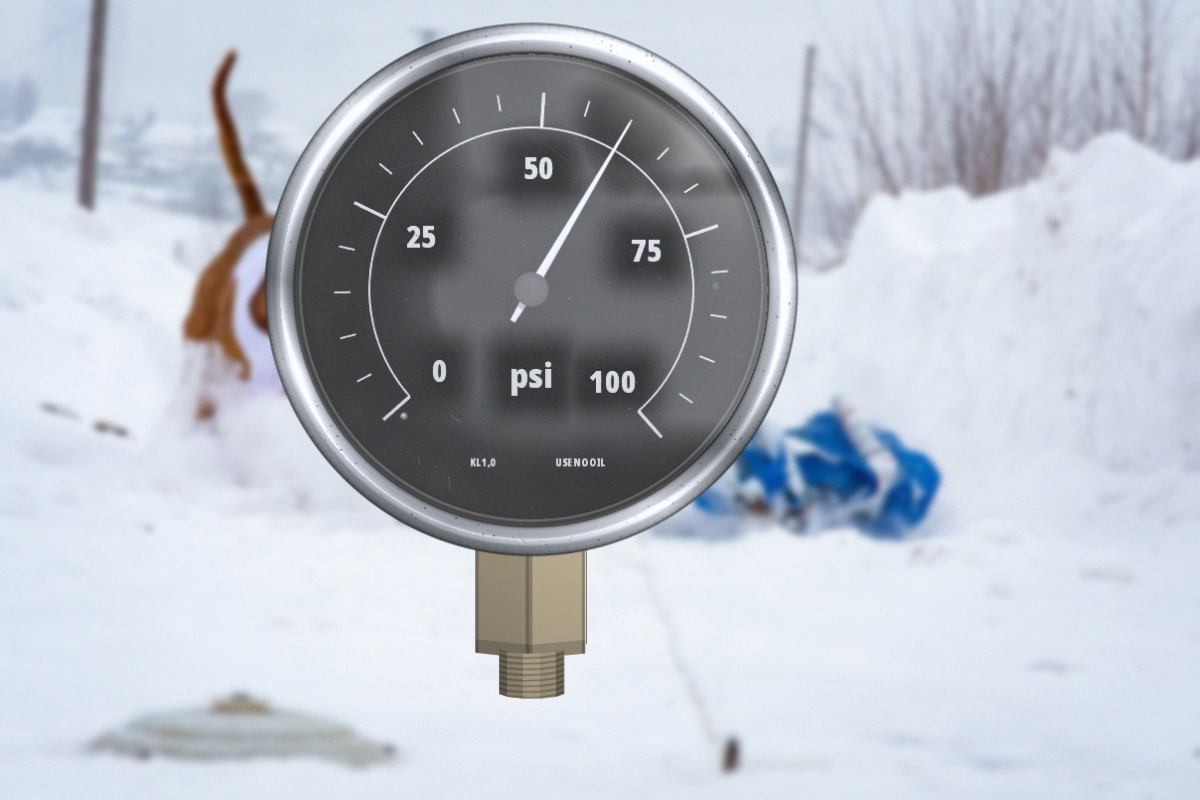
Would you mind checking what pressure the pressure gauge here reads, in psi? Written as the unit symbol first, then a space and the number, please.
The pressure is psi 60
